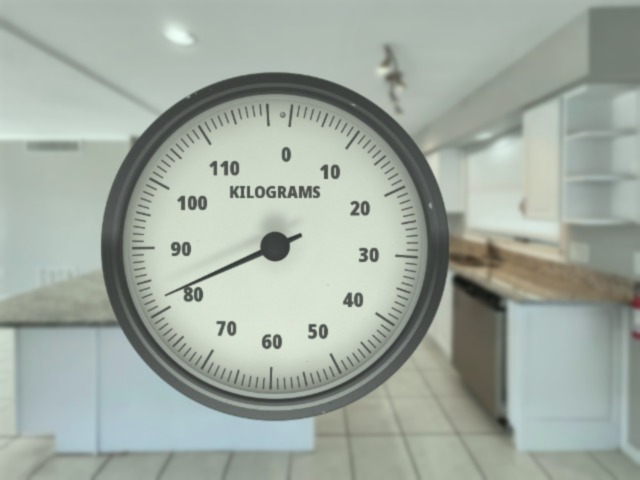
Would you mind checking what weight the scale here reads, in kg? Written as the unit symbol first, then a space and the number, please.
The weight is kg 82
